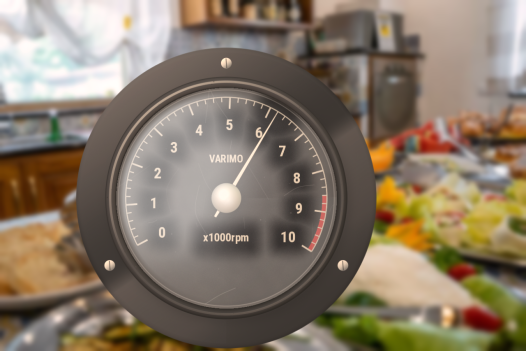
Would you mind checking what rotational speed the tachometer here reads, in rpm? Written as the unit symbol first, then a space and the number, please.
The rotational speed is rpm 6200
